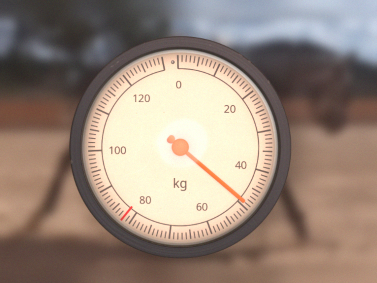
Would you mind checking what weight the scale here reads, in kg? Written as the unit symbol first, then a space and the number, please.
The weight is kg 49
